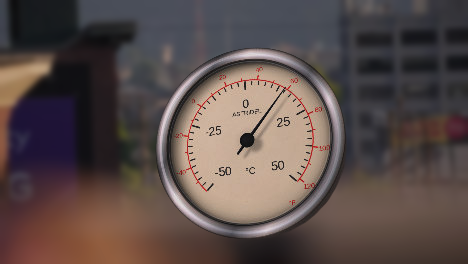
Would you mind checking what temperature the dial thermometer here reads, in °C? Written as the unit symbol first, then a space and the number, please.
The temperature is °C 15
